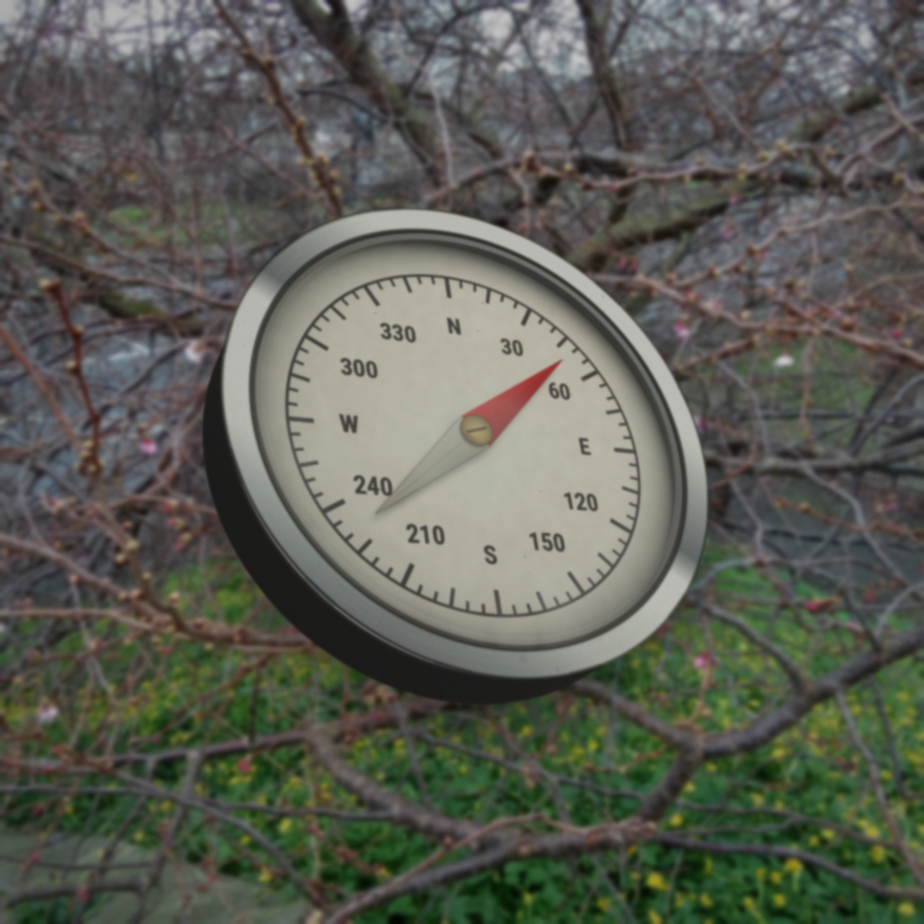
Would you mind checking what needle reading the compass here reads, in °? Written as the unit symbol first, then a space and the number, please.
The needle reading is ° 50
